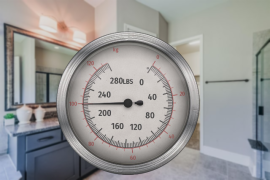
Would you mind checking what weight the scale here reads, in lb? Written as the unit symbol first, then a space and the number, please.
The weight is lb 220
